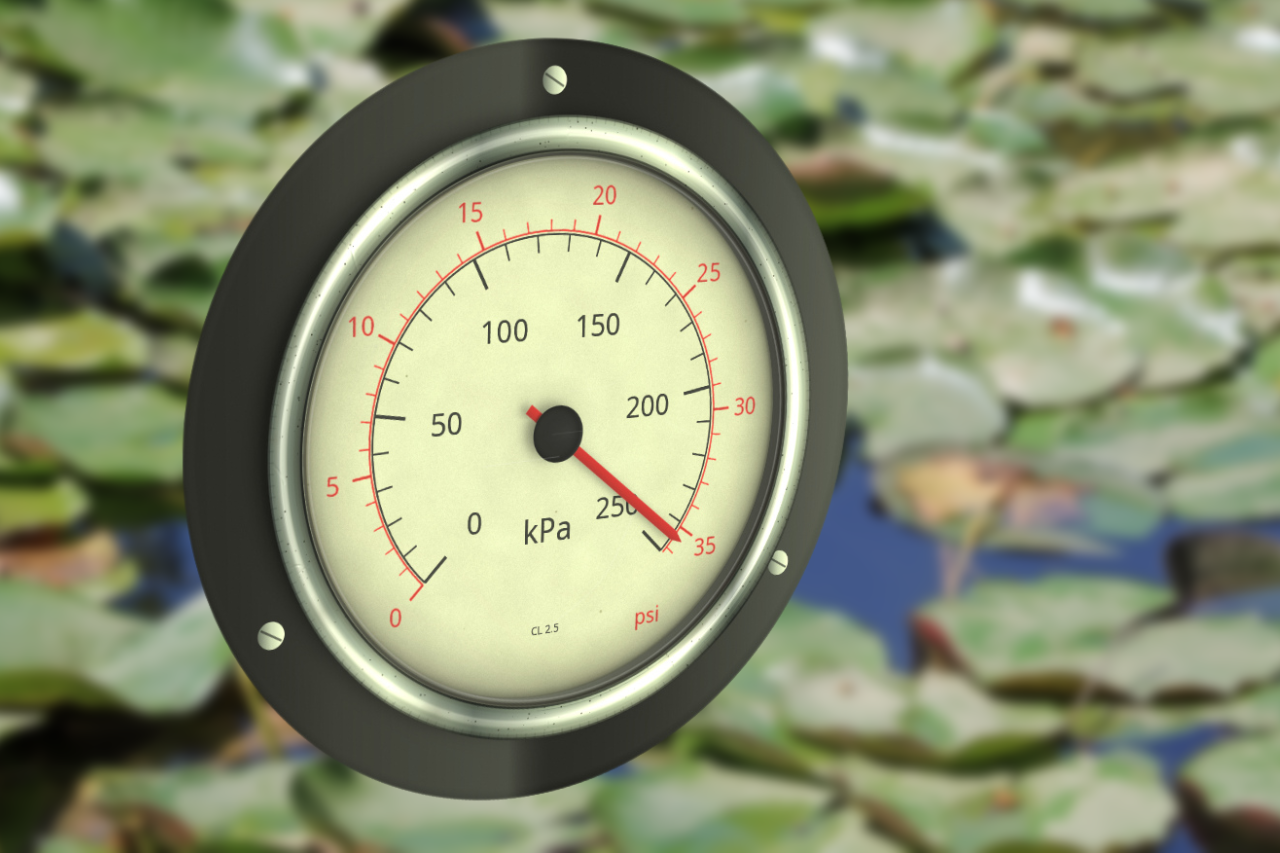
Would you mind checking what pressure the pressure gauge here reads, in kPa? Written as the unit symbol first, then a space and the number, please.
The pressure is kPa 245
